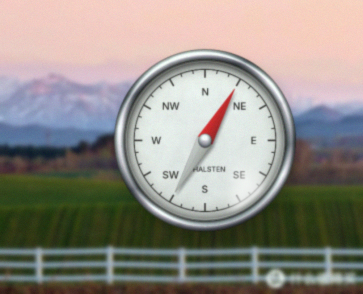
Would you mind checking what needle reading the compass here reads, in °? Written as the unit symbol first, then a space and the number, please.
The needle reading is ° 30
